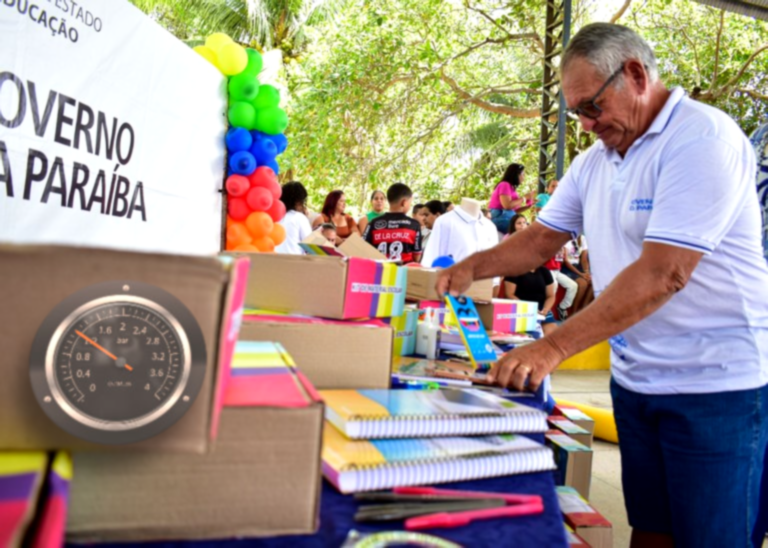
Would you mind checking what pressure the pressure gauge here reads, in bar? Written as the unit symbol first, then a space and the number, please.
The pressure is bar 1.2
